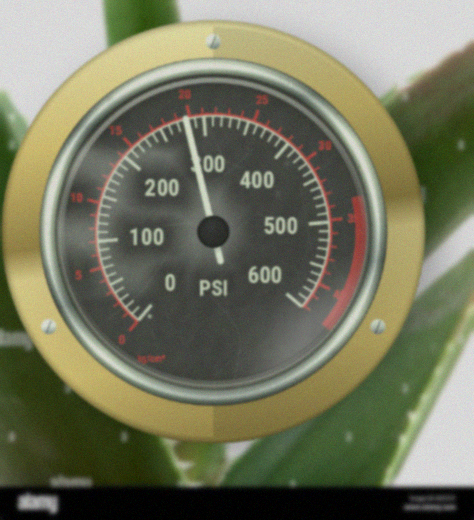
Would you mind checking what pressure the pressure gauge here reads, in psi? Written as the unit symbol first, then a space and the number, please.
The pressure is psi 280
